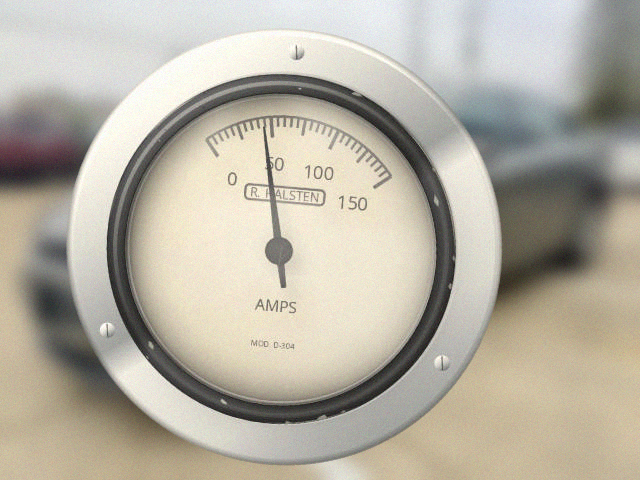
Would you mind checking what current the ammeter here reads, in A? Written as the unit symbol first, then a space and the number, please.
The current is A 45
